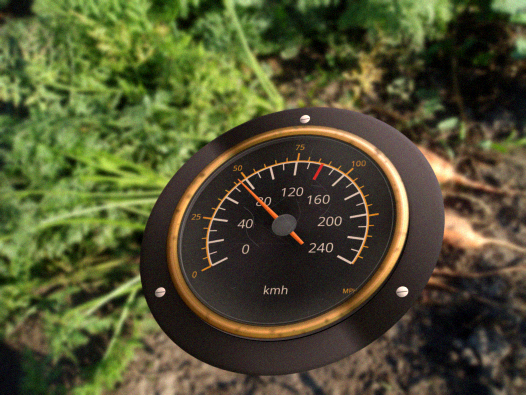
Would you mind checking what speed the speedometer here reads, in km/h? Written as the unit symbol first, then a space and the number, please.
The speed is km/h 75
